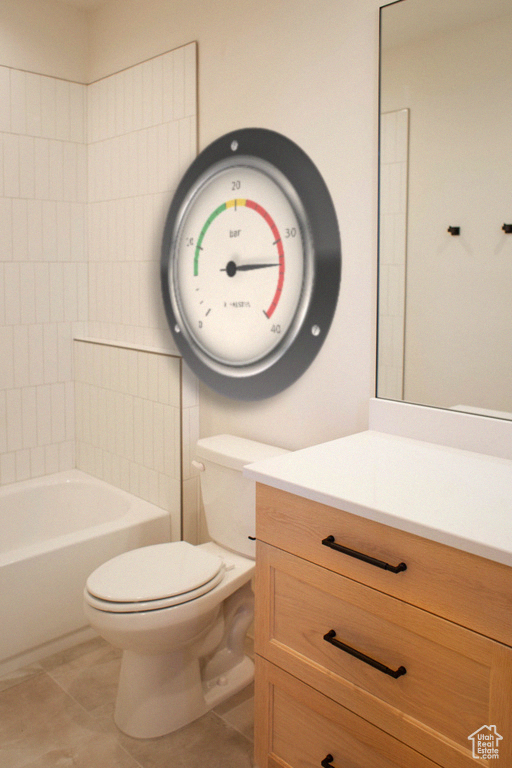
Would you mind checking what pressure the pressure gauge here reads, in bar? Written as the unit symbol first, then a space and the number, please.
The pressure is bar 33
